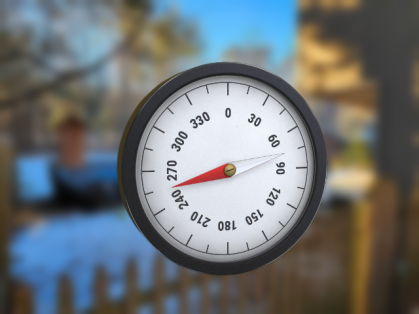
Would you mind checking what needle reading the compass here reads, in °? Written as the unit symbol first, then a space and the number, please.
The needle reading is ° 255
